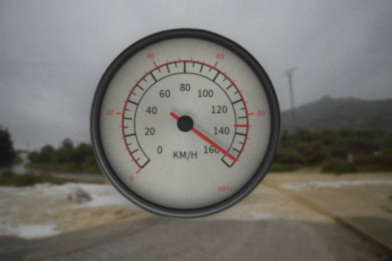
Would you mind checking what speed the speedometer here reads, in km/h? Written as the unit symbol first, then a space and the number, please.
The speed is km/h 155
